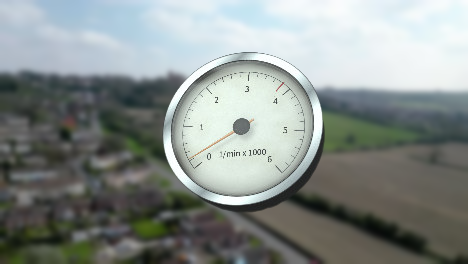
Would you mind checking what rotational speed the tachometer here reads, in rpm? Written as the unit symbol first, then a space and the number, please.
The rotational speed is rpm 200
